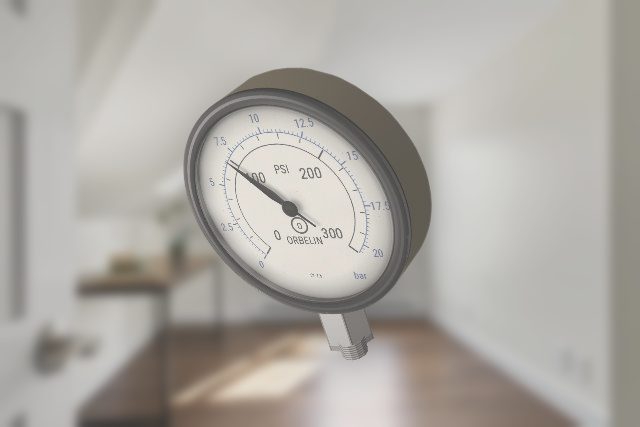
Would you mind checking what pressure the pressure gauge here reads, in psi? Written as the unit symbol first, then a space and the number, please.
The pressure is psi 100
